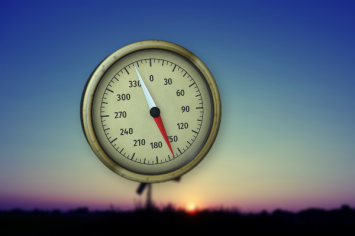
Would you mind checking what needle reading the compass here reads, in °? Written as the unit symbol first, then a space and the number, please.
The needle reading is ° 160
